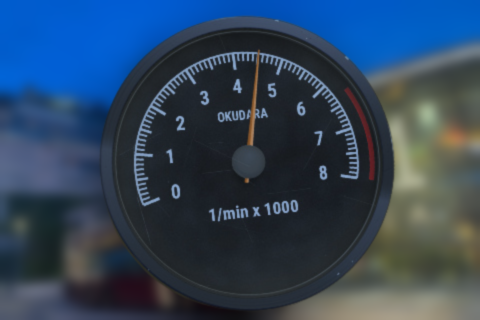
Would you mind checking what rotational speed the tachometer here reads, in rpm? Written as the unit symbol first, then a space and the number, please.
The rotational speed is rpm 4500
